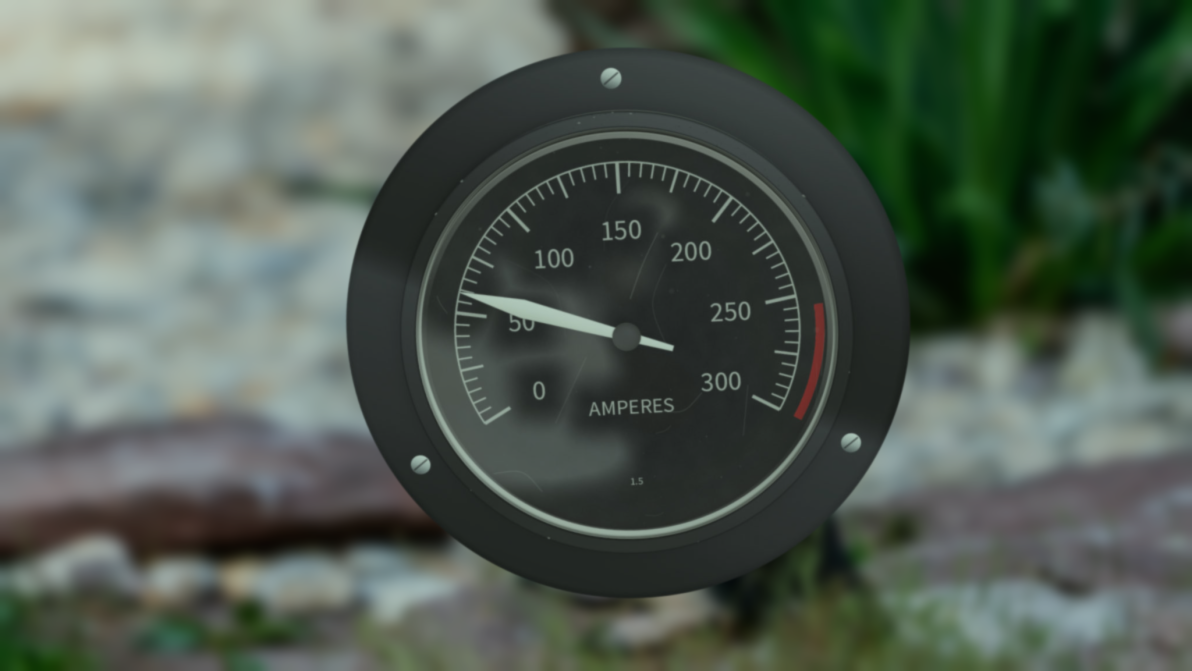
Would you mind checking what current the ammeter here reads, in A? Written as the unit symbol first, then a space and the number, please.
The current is A 60
